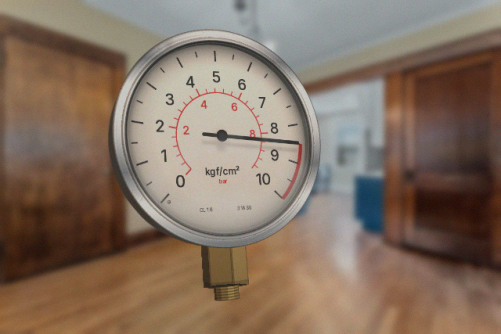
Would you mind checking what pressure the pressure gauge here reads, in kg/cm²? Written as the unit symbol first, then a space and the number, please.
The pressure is kg/cm² 8.5
